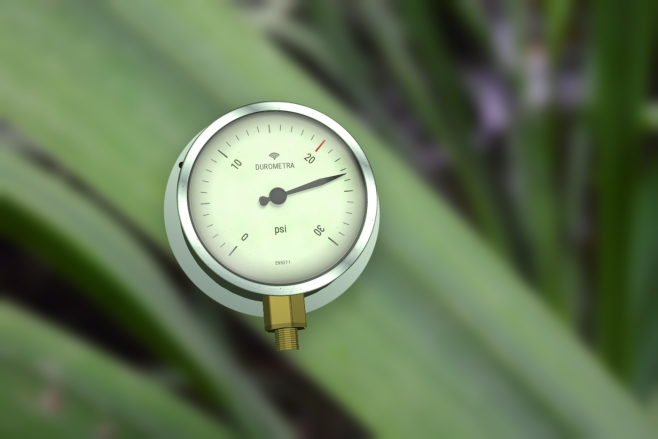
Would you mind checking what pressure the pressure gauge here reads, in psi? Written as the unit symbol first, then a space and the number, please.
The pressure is psi 23.5
